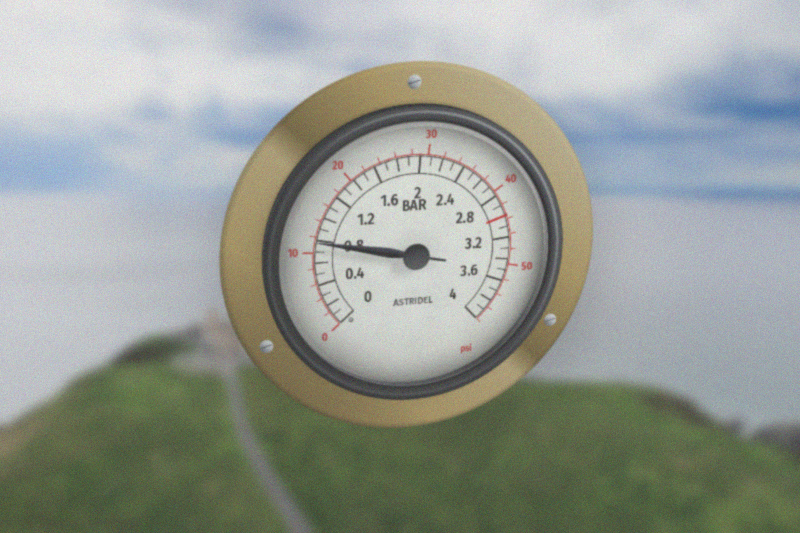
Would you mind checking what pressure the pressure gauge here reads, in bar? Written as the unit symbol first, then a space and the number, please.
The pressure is bar 0.8
